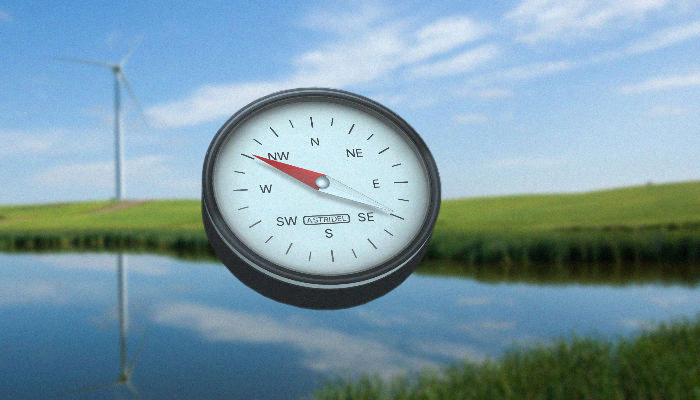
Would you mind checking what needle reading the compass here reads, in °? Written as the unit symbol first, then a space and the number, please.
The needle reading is ° 300
